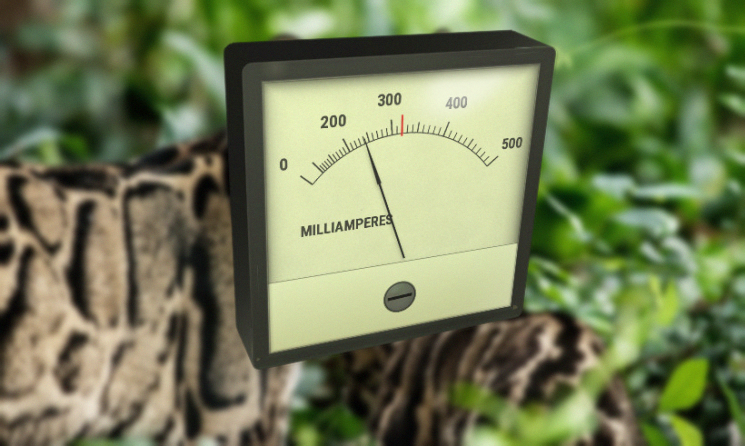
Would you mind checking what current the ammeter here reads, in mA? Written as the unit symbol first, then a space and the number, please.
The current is mA 240
